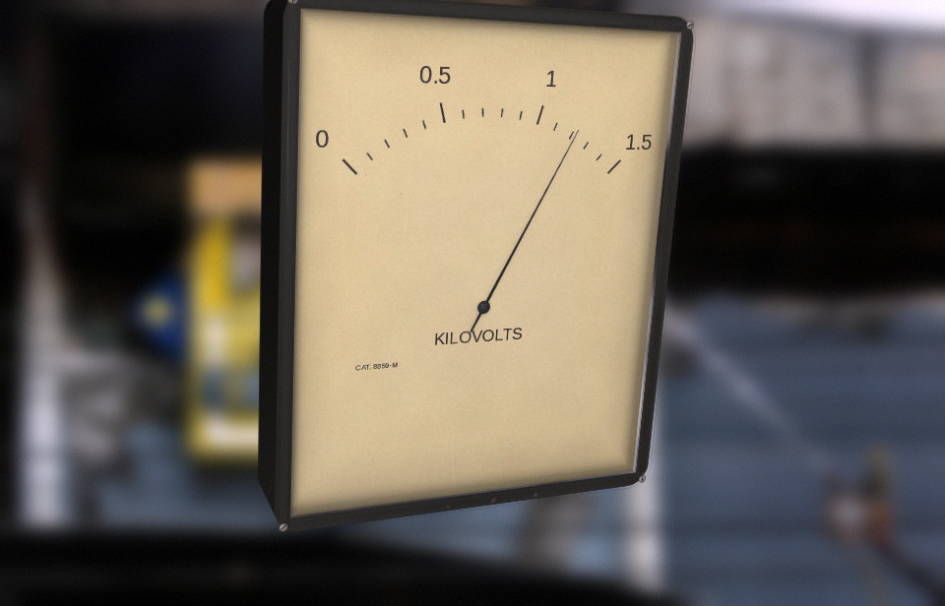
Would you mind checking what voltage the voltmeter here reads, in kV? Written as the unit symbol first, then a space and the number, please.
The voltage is kV 1.2
